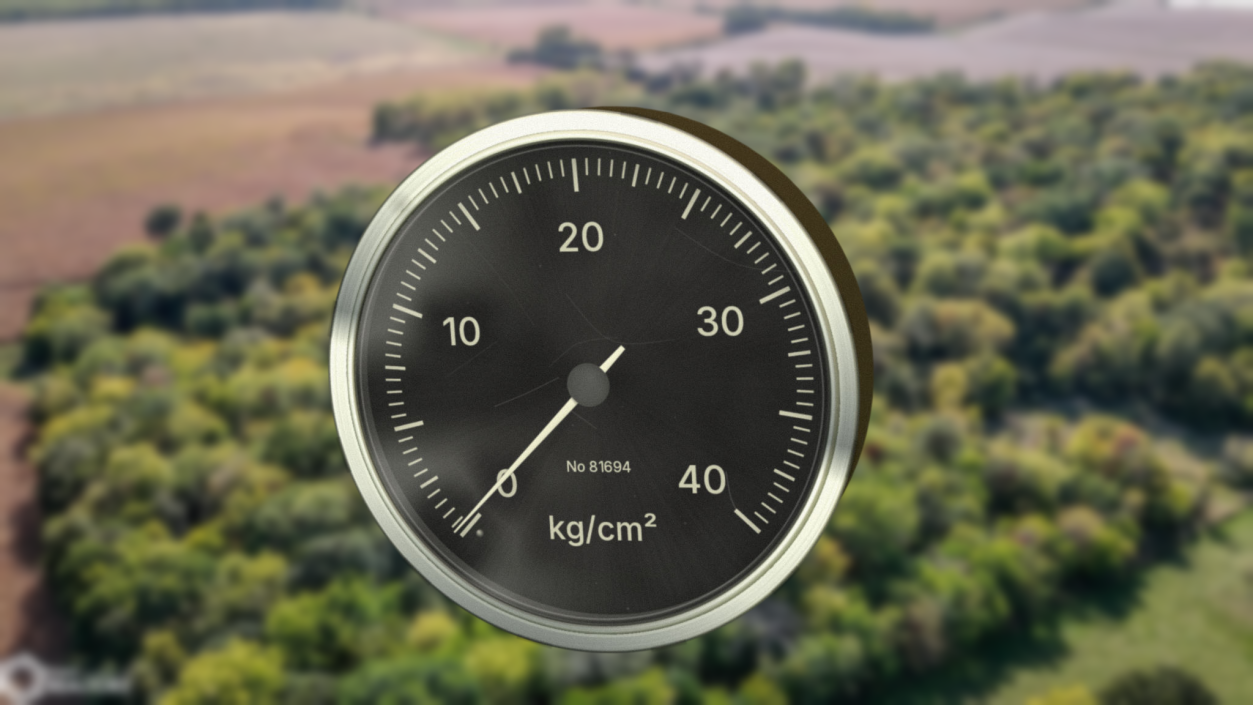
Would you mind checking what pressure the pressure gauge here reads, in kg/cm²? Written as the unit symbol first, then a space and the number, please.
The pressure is kg/cm² 0.25
